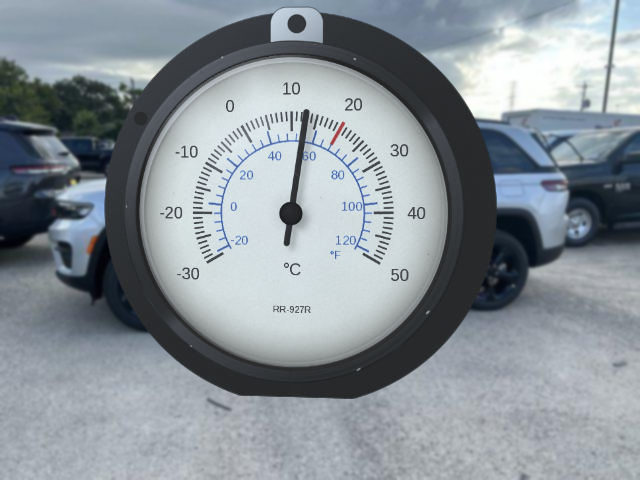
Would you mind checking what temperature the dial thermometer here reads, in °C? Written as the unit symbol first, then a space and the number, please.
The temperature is °C 13
